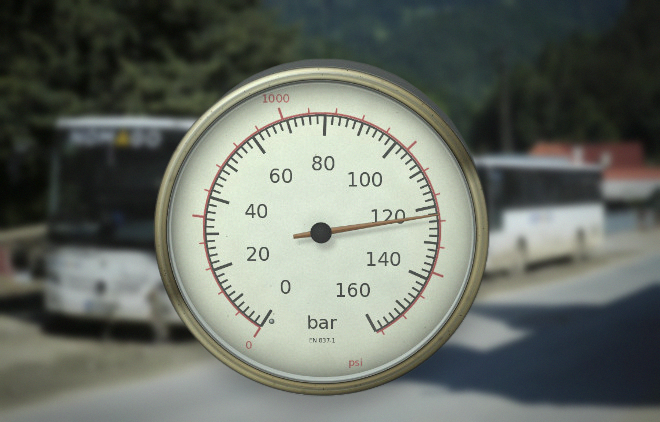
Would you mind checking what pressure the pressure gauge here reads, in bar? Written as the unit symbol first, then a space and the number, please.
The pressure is bar 122
